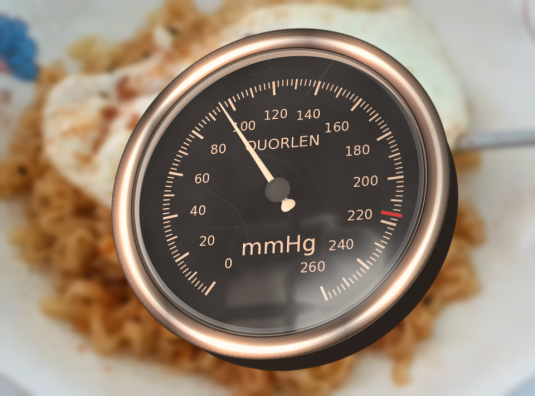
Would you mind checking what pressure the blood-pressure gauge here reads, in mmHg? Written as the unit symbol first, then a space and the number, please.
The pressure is mmHg 96
